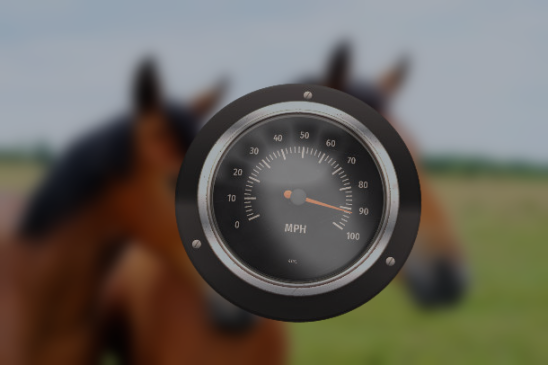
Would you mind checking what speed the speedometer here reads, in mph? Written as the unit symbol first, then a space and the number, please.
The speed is mph 92
